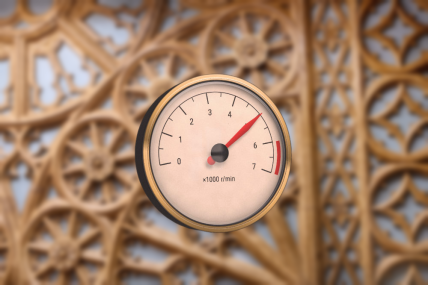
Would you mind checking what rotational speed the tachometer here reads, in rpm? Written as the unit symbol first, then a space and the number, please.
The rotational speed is rpm 5000
